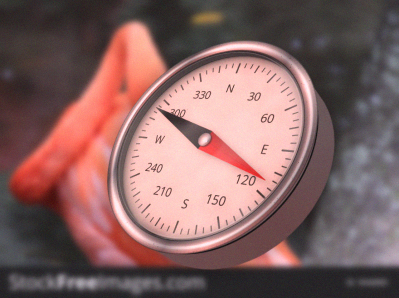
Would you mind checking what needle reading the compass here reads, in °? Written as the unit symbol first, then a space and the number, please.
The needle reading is ° 112.5
